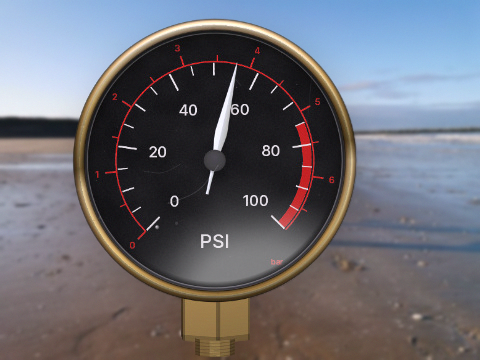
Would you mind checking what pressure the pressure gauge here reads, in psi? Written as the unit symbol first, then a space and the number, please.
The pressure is psi 55
